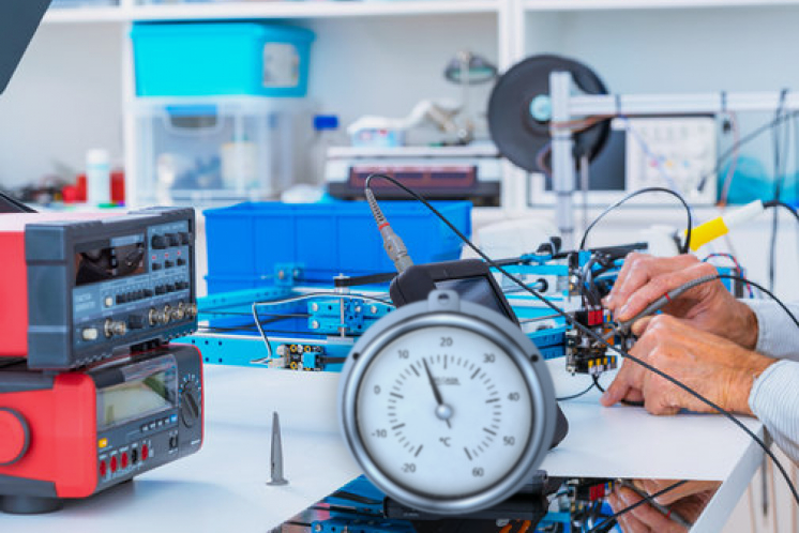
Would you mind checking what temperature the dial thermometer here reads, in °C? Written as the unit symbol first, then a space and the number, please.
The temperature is °C 14
